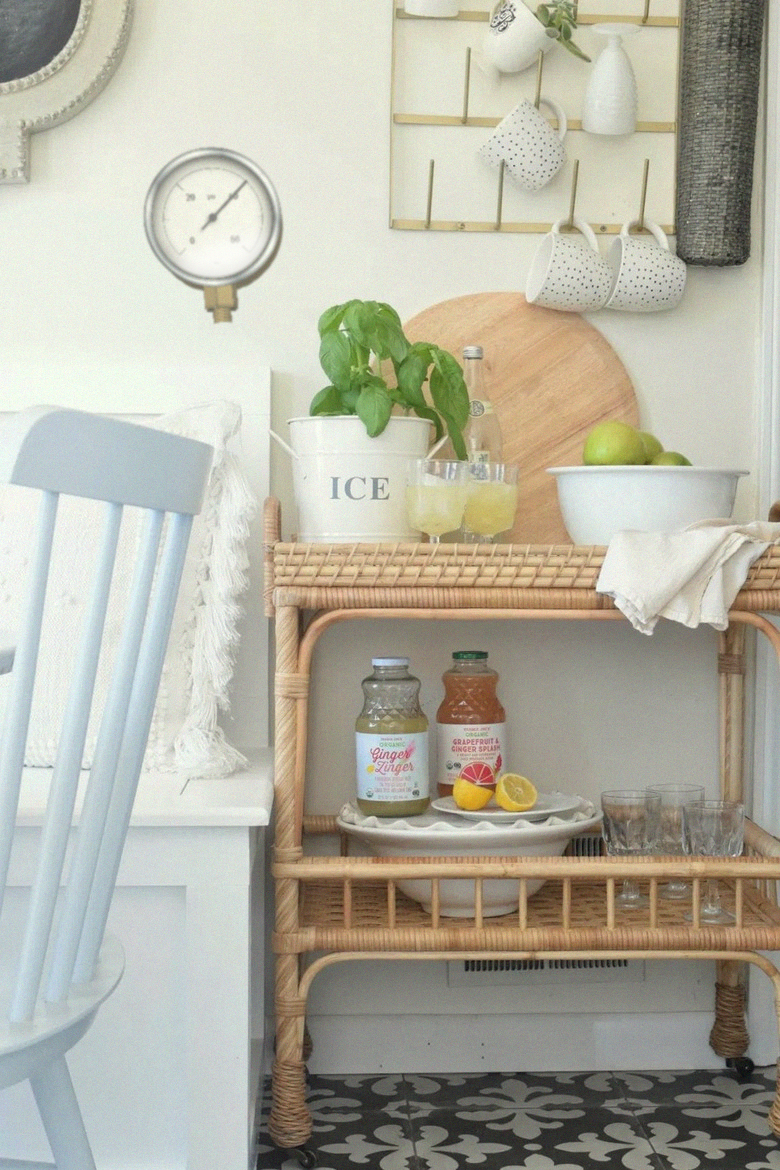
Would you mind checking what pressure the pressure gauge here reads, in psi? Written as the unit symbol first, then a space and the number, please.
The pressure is psi 40
